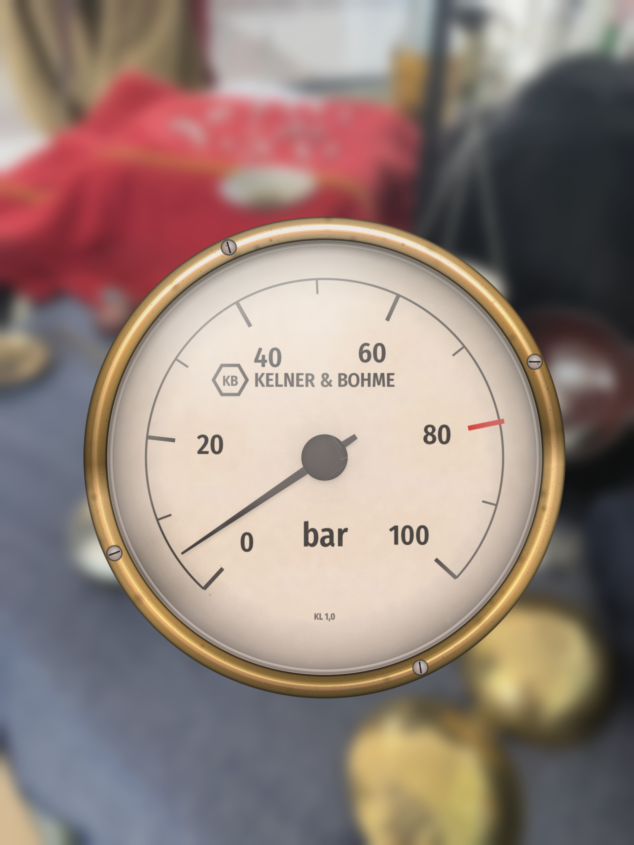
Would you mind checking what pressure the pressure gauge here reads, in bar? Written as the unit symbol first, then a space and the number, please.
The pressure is bar 5
